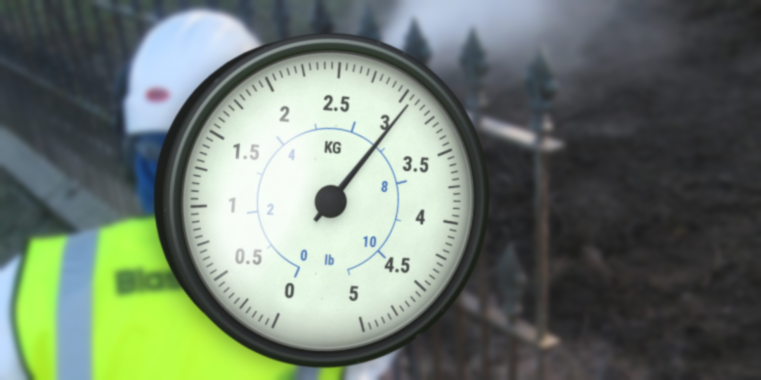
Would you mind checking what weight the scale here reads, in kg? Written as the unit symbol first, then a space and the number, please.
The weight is kg 3.05
